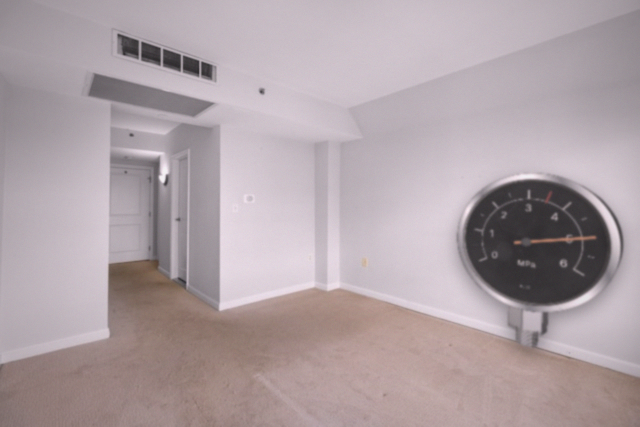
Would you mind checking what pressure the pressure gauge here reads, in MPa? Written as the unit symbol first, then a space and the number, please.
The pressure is MPa 5
